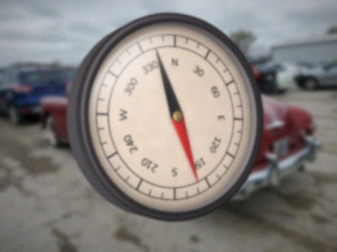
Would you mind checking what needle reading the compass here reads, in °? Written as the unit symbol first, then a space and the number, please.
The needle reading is ° 160
